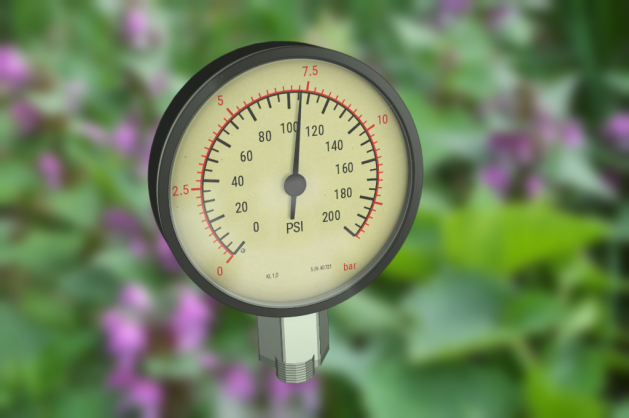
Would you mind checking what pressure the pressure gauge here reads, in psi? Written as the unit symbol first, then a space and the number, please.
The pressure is psi 105
